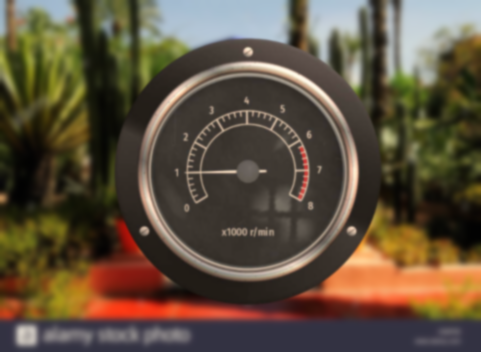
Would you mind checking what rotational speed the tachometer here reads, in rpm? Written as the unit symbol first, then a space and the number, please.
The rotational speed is rpm 1000
